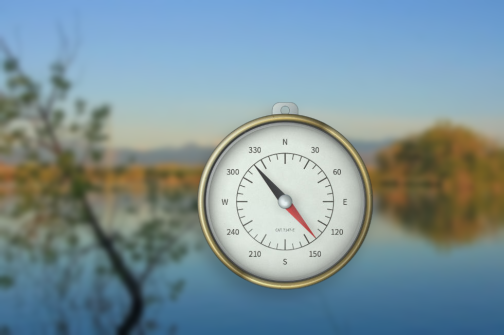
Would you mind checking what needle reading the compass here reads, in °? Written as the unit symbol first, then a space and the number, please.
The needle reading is ° 140
